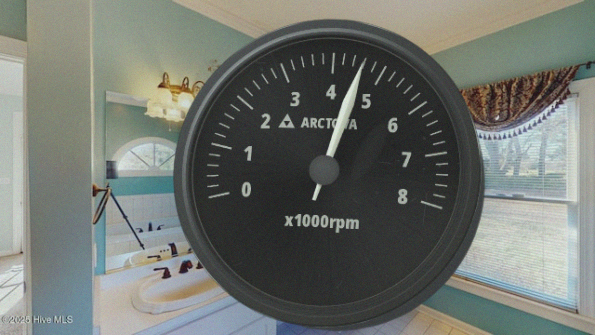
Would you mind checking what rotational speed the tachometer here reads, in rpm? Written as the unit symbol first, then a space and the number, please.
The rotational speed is rpm 4600
